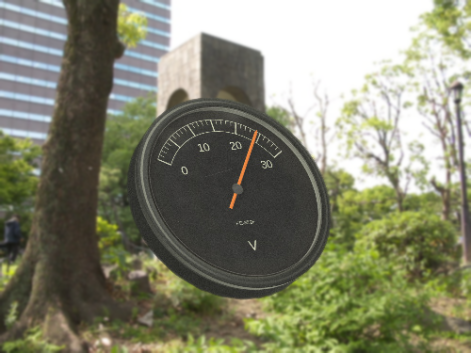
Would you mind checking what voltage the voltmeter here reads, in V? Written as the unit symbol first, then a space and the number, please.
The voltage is V 24
